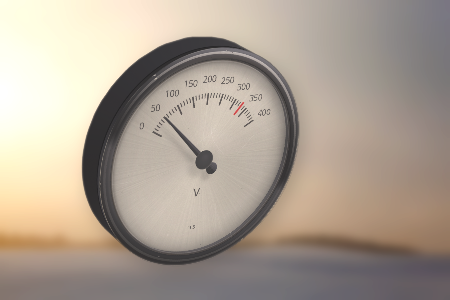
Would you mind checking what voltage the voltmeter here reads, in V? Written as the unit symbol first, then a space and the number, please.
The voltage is V 50
